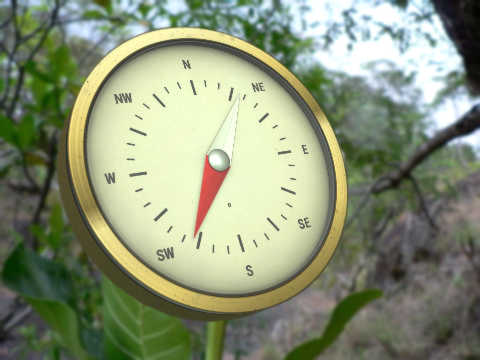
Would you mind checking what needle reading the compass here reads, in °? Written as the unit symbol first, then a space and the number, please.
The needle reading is ° 215
